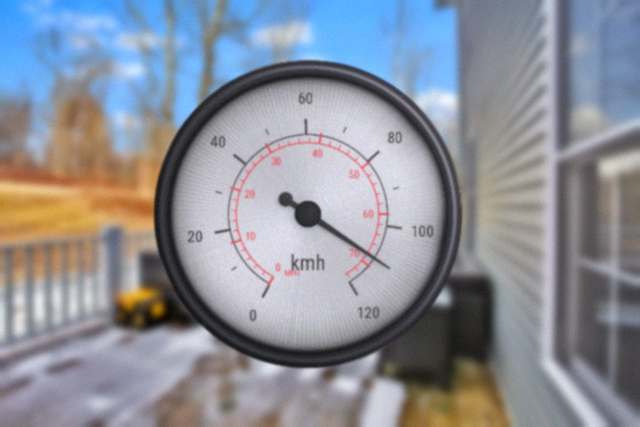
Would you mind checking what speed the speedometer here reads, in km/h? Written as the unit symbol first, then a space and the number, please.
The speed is km/h 110
